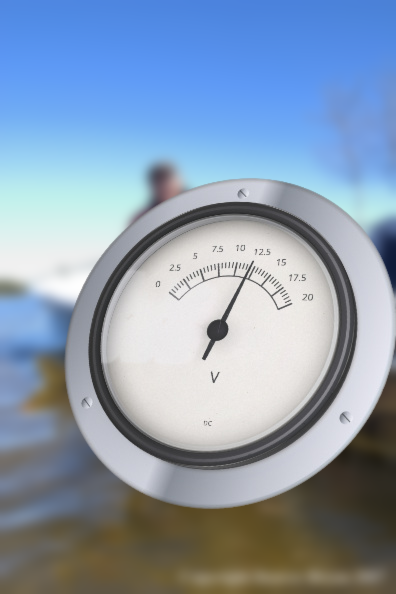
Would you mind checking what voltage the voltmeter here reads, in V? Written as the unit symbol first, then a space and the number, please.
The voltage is V 12.5
